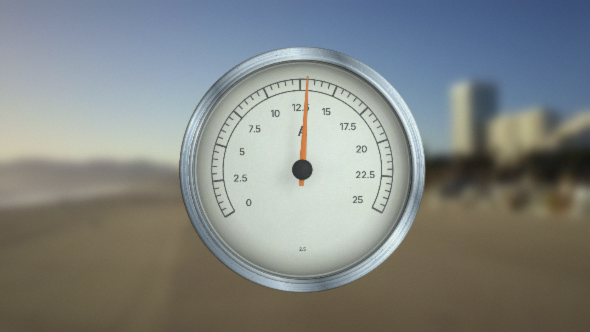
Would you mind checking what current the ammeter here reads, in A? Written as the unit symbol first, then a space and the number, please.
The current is A 13
